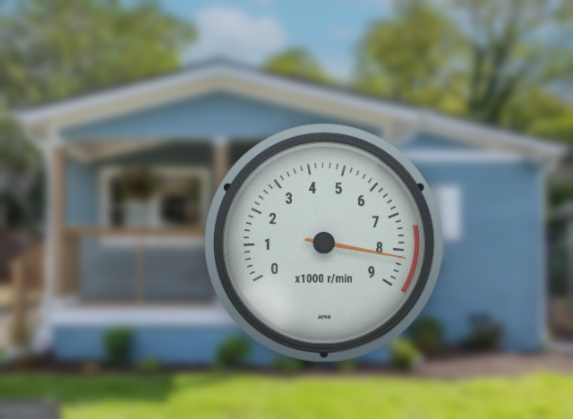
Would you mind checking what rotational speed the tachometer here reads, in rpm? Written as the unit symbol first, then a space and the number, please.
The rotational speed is rpm 8200
